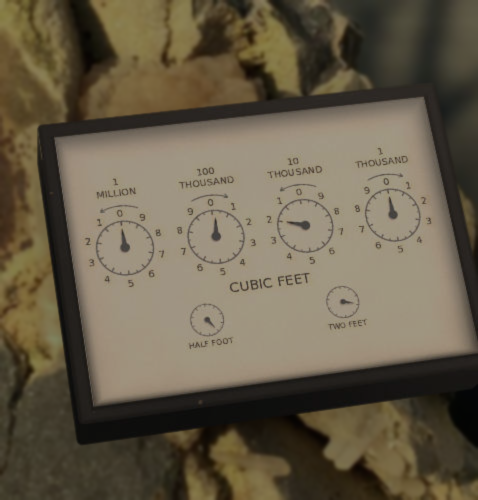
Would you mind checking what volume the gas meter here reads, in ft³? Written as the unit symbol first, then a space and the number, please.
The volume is ft³ 2000
